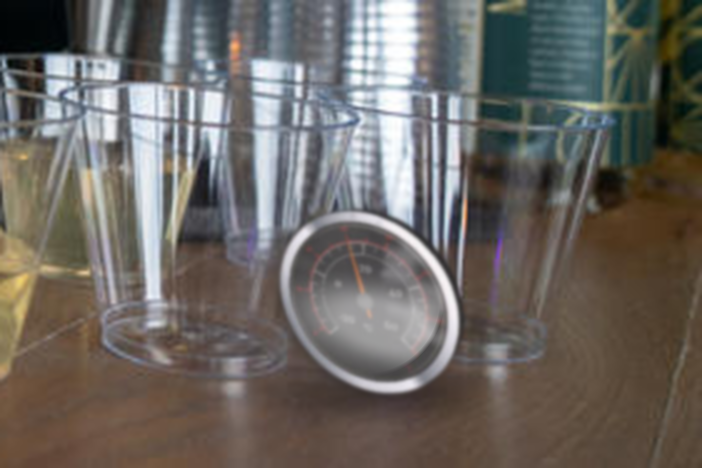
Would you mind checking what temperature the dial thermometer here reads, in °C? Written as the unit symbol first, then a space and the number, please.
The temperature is °C 16
